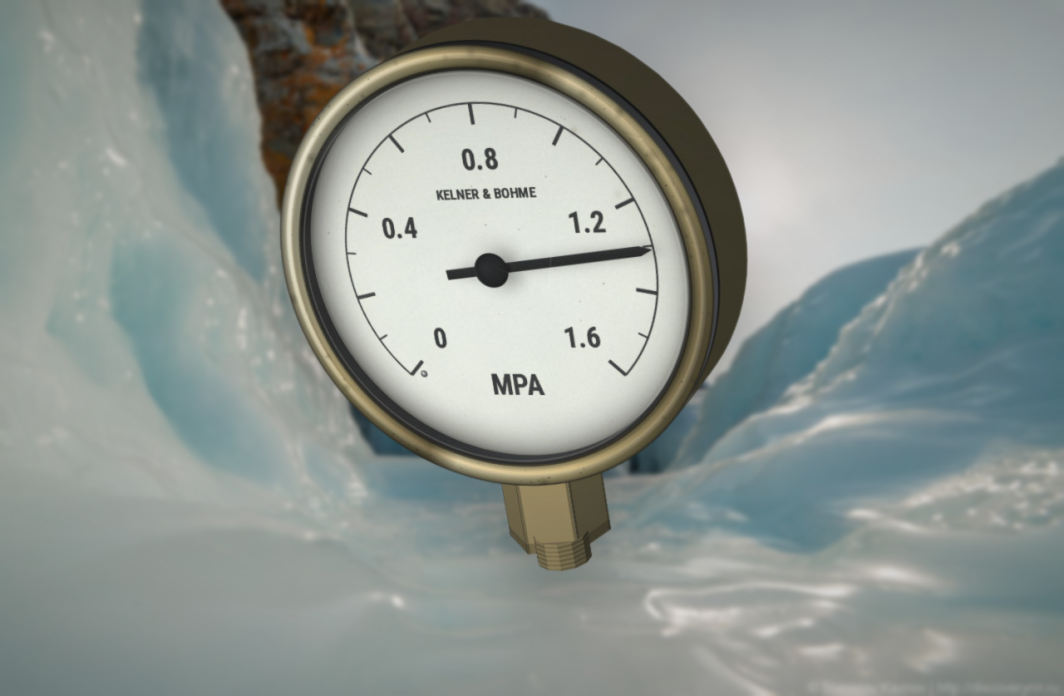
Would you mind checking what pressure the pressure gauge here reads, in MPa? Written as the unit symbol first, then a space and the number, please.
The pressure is MPa 1.3
